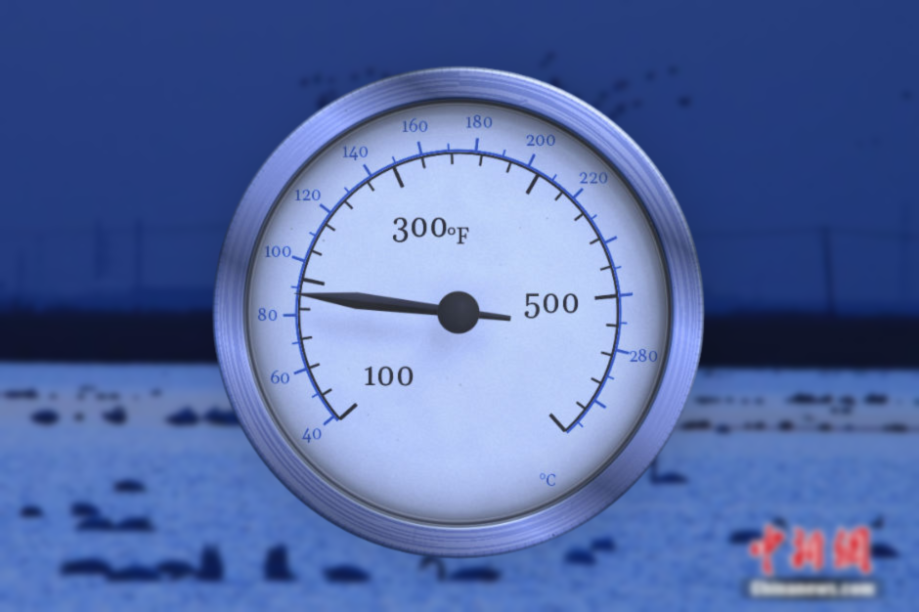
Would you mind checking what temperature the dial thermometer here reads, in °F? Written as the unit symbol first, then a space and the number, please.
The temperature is °F 190
